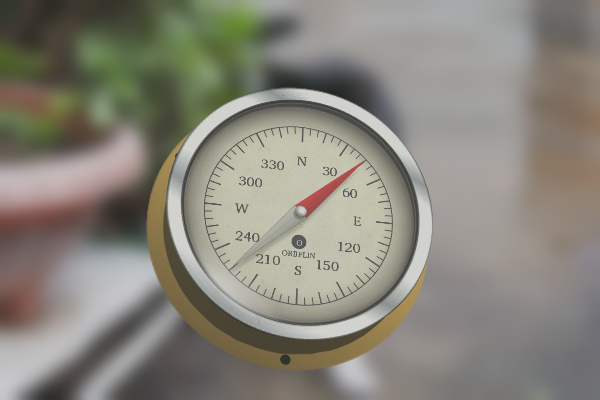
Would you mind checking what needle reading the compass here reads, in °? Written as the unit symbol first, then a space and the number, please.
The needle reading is ° 45
